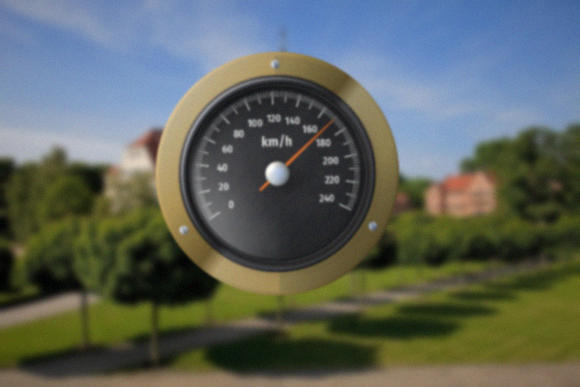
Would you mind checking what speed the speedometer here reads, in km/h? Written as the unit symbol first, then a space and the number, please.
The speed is km/h 170
